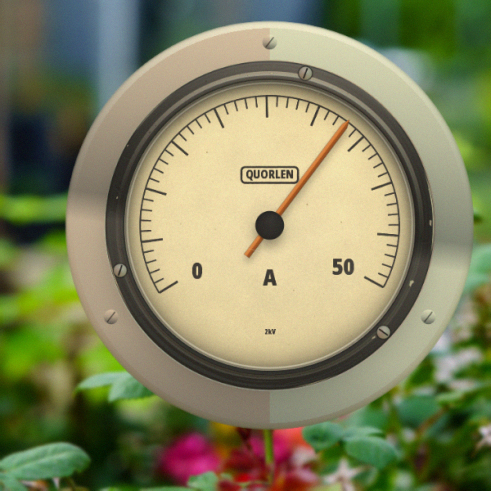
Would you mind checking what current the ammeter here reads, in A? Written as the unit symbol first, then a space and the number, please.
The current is A 33
